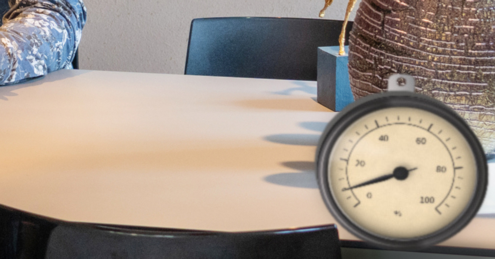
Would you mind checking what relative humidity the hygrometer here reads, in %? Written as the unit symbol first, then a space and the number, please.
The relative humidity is % 8
